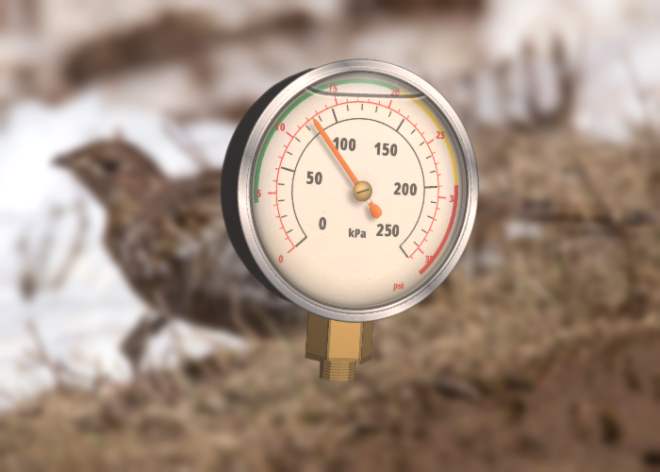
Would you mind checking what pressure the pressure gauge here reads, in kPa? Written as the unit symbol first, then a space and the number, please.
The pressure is kPa 85
